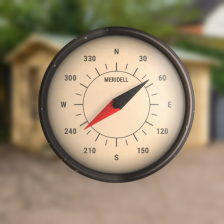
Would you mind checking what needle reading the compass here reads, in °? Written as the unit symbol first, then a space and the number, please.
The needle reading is ° 232.5
